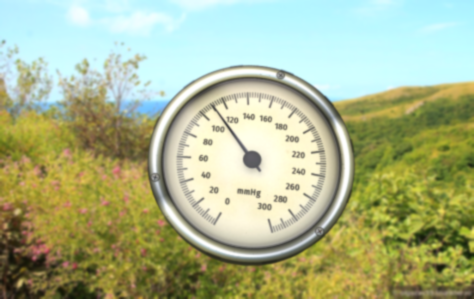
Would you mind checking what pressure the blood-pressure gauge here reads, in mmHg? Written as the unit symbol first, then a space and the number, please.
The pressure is mmHg 110
